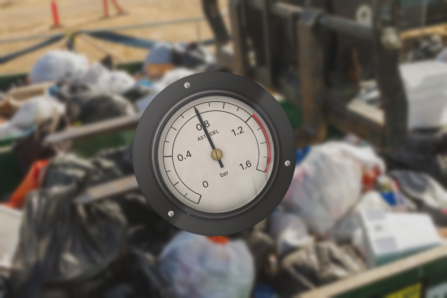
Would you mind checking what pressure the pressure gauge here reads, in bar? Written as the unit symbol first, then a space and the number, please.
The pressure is bar 0.8
